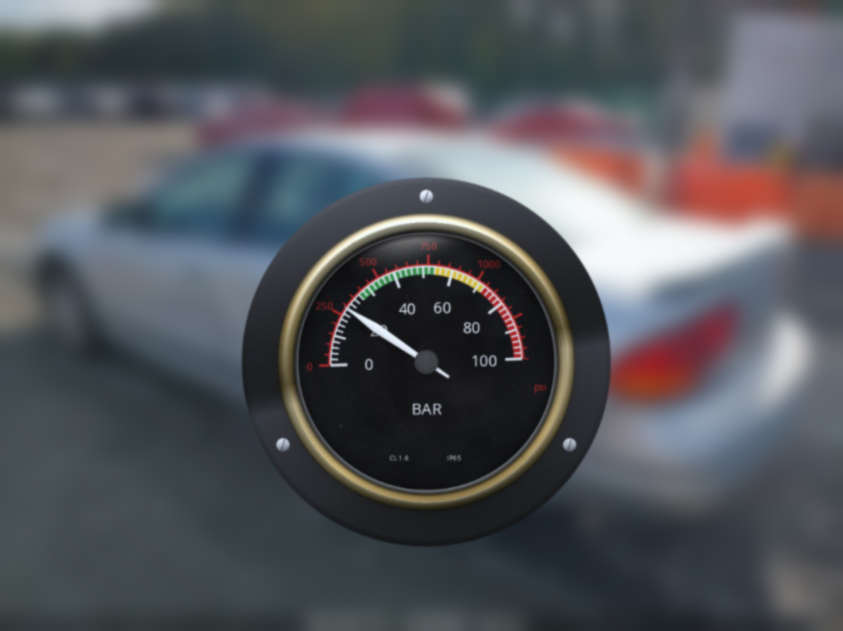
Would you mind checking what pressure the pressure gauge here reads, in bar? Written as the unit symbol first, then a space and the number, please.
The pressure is bar 20
